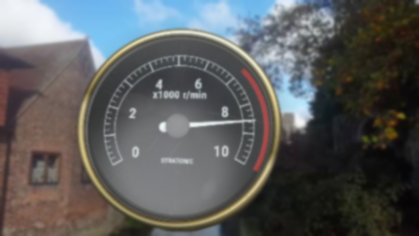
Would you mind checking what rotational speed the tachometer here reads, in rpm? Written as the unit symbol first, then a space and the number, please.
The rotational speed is rpm 8600
